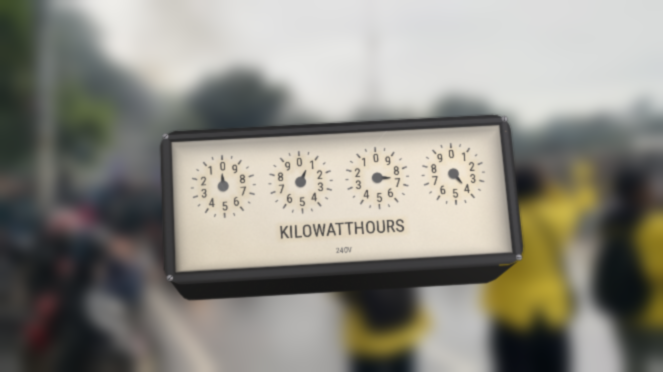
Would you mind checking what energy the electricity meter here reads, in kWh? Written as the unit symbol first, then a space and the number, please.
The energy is kWh 74
